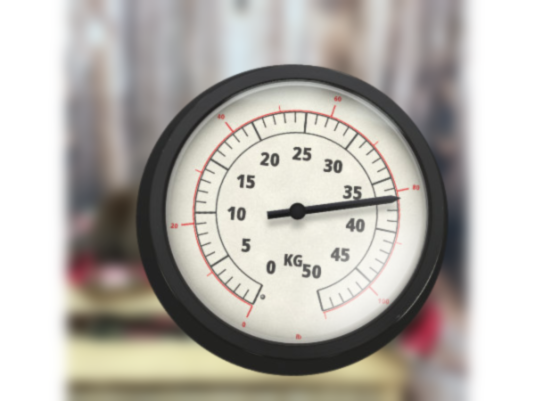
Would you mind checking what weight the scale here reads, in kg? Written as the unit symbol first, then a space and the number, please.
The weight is kg 37
